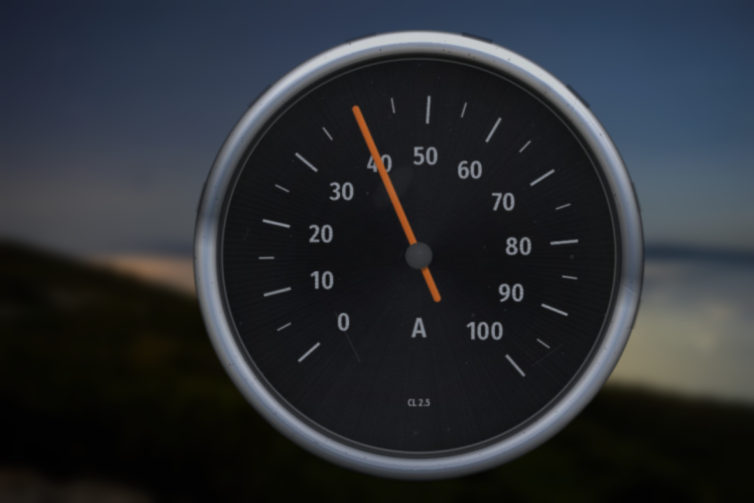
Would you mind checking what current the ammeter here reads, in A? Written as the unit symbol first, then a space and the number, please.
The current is A 40
